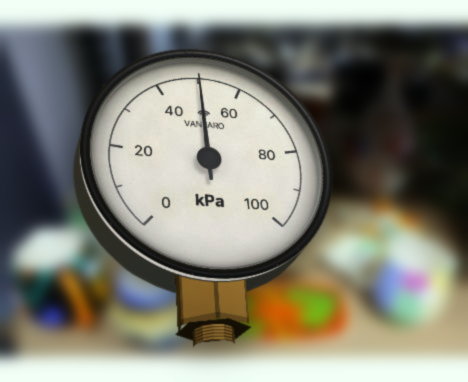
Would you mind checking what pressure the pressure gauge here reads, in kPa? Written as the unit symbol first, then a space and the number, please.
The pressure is kPa 50
